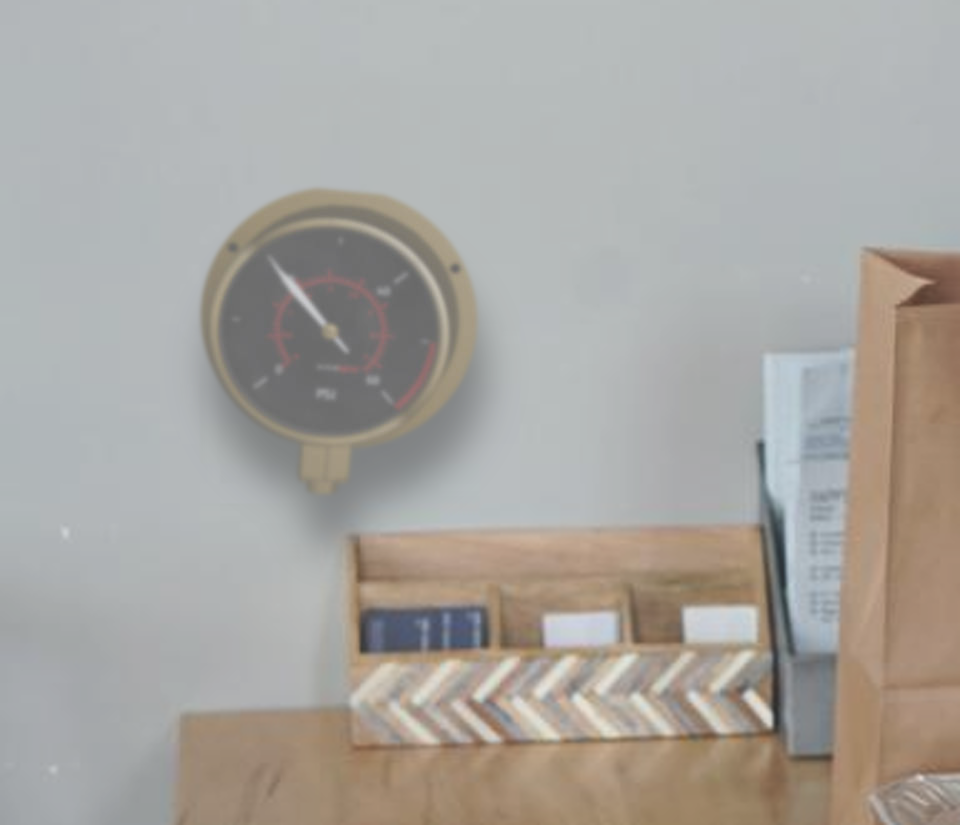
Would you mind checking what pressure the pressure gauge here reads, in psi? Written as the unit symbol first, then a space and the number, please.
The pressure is psi 20
